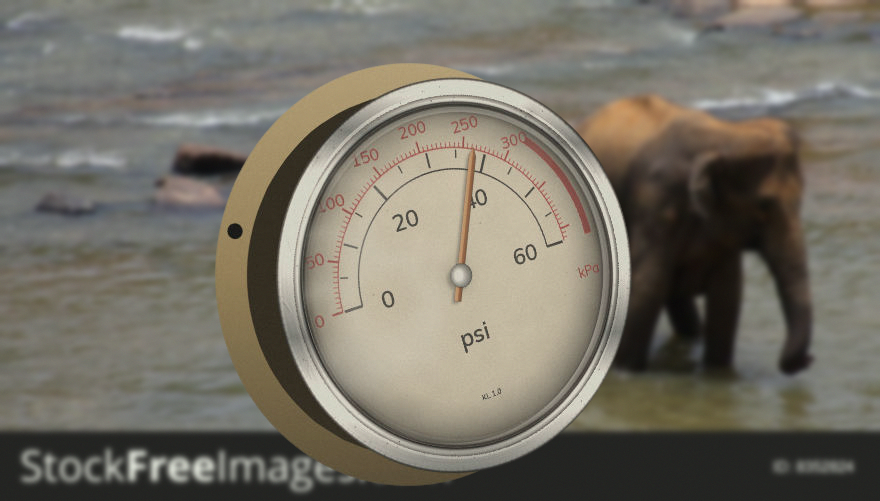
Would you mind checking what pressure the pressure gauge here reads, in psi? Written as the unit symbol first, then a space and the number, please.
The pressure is psi 37.5
